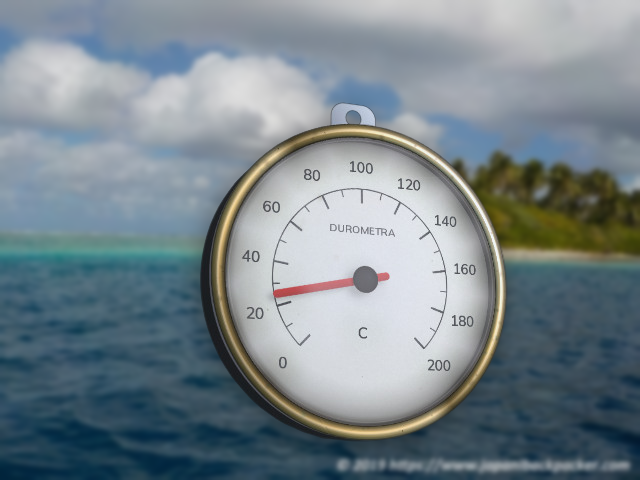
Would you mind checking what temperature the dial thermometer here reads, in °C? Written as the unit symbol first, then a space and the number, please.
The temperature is °C 25
